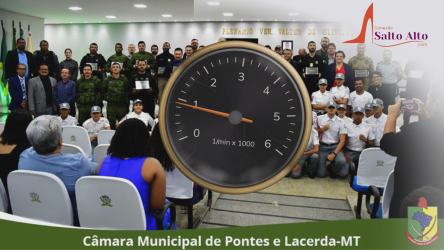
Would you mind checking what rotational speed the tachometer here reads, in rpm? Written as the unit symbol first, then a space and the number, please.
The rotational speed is rpm 900
